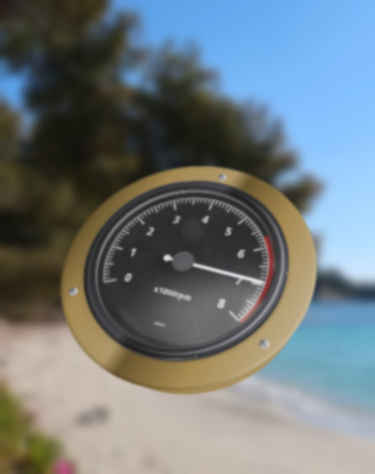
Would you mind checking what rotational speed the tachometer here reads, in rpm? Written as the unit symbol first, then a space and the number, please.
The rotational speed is rpm 7000
